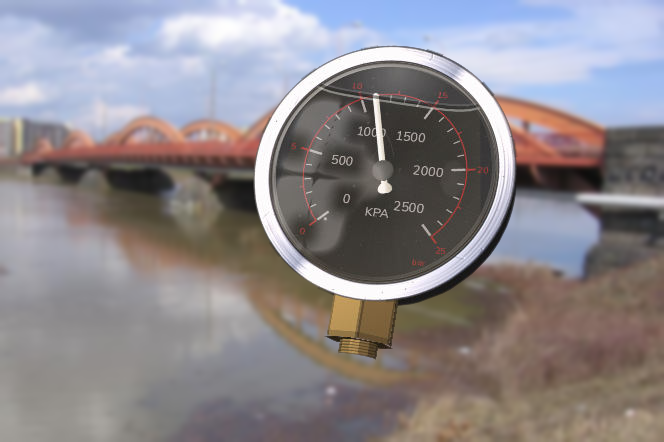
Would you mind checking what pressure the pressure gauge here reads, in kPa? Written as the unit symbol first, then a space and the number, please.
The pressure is kPa 1100
